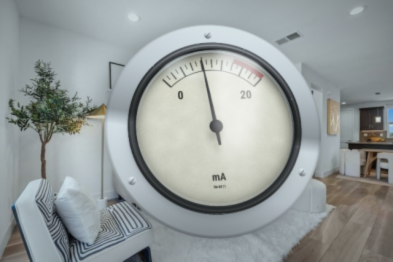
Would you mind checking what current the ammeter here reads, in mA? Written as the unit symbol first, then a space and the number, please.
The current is mA 8
